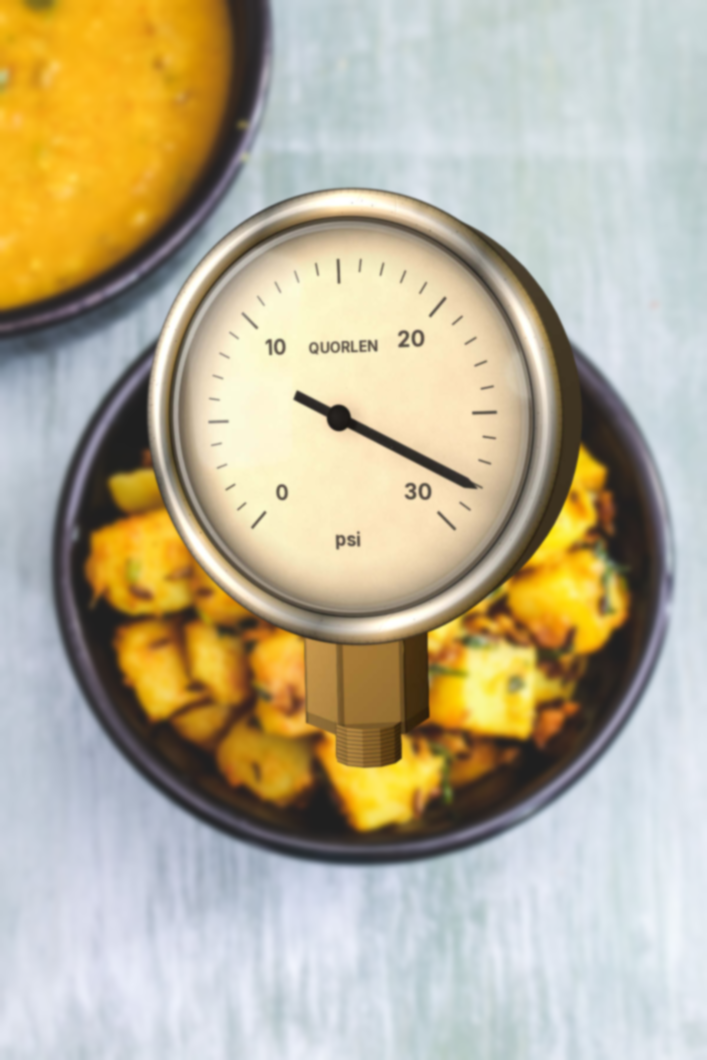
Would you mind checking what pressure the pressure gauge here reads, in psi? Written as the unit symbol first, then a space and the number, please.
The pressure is psi 28
